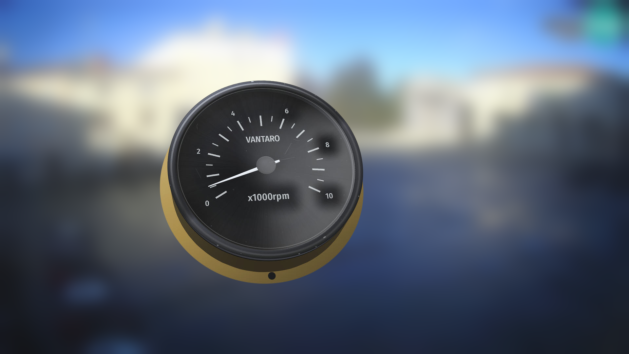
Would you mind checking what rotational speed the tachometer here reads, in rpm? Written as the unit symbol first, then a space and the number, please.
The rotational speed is rpm 500
